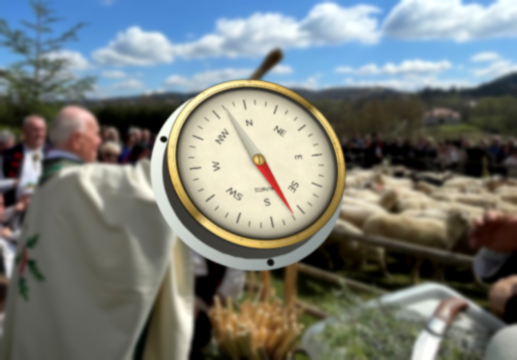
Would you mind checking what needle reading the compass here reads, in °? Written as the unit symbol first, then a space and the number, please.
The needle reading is ° 160
